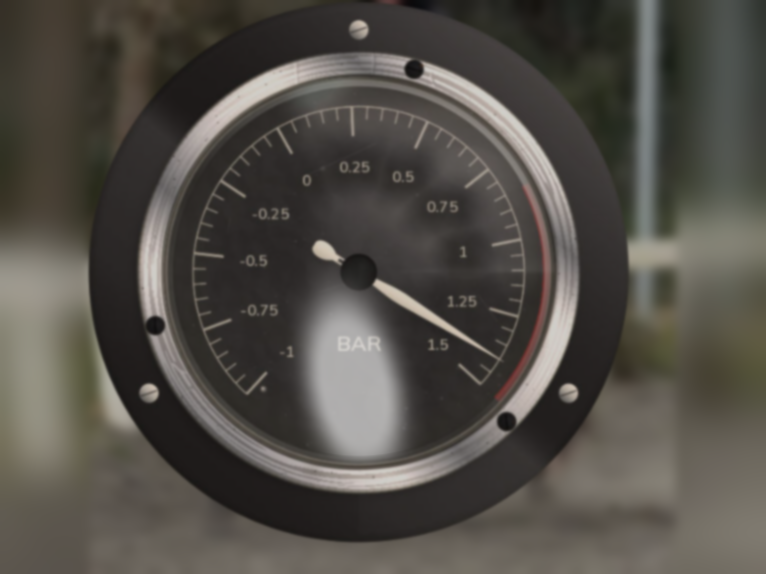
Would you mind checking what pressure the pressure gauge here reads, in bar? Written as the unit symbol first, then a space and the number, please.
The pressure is bar 1.4
